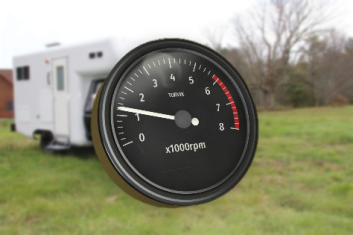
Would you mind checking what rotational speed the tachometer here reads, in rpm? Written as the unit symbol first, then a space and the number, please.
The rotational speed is rpm 1200
